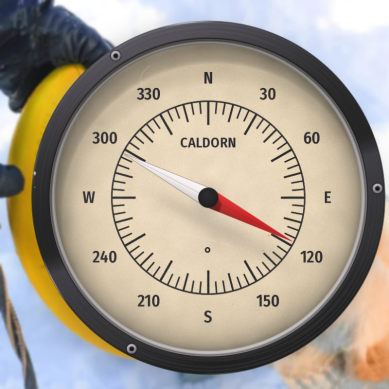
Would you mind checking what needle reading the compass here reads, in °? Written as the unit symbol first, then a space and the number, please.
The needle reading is ° 117.5
